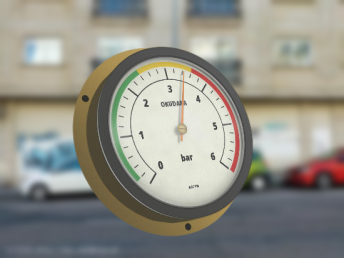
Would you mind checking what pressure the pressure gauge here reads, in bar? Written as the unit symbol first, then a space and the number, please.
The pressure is bar 3.4
